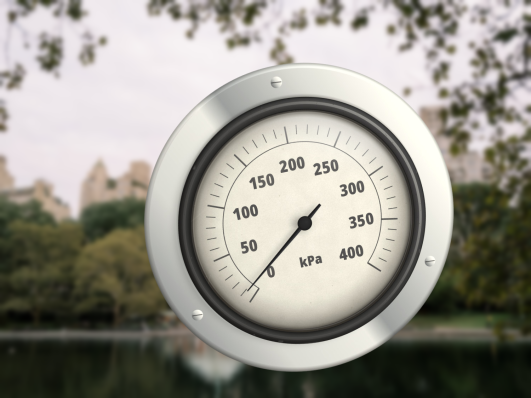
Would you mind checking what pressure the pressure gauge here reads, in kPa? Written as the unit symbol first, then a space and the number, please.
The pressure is kPa 10
